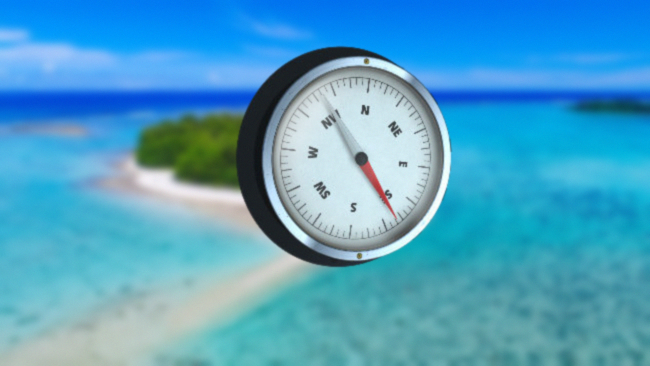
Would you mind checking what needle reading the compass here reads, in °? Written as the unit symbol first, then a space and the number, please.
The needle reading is ° 140
